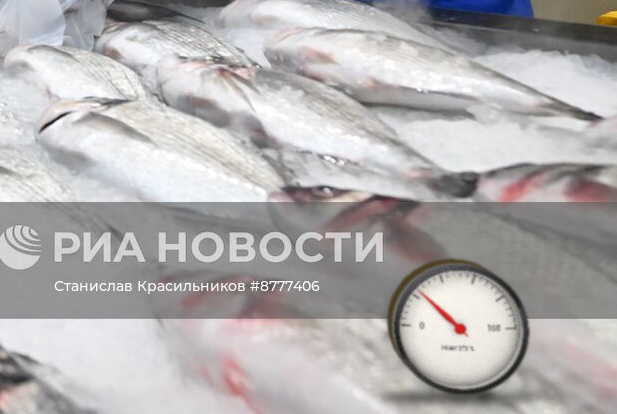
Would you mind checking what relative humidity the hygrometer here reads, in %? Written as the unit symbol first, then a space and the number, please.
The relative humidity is % 24
